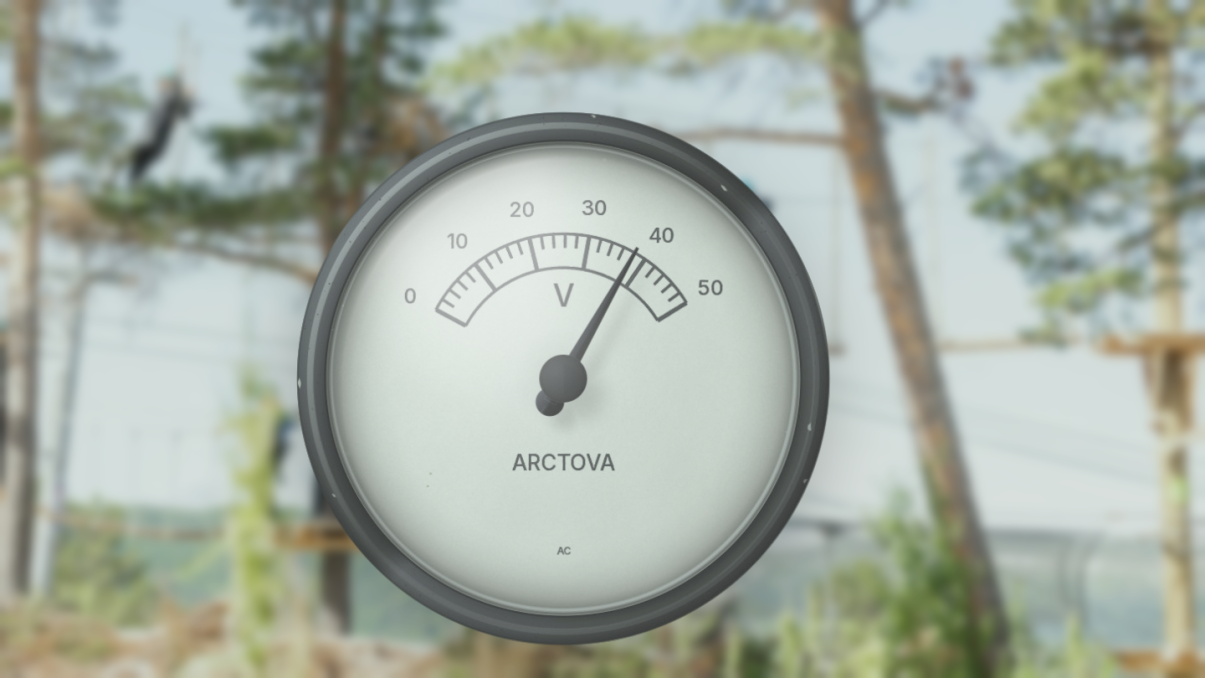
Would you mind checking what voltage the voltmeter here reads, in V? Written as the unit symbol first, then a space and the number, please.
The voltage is V 38
